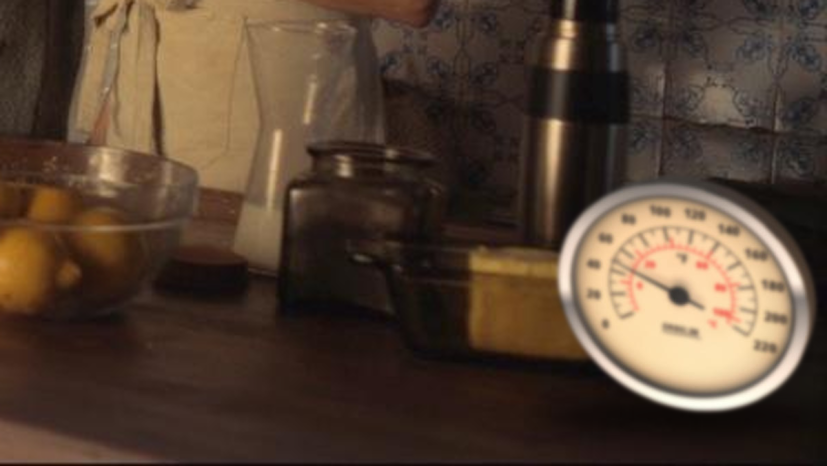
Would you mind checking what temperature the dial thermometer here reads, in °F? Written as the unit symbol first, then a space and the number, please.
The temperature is °F 50
